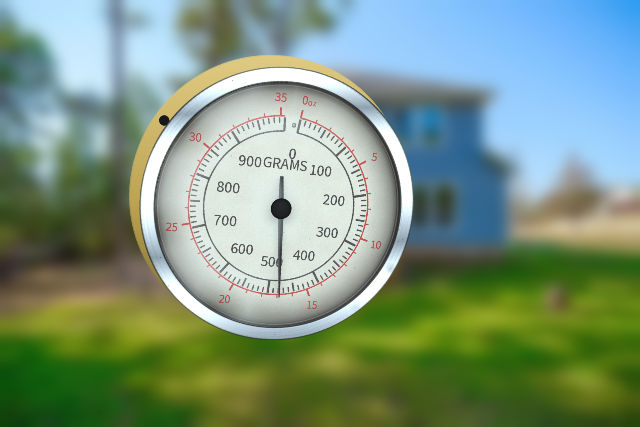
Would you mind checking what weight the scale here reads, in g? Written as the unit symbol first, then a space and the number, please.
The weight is g 480
